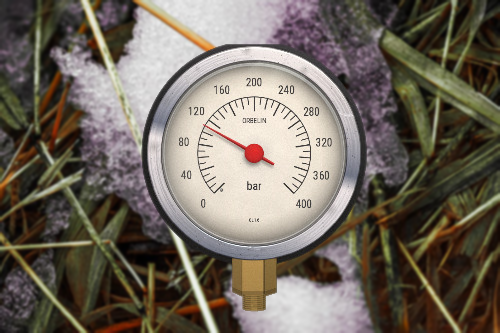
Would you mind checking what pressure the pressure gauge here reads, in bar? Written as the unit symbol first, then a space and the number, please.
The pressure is bar 110
